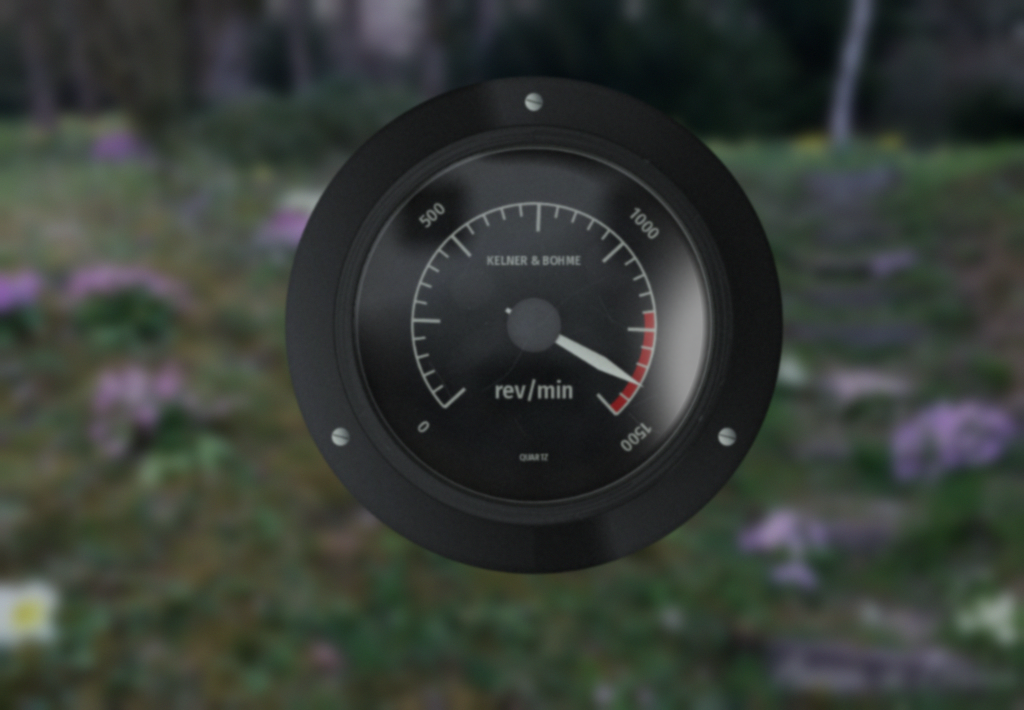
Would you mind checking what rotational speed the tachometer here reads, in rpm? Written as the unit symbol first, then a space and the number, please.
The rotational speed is rpm 1400
